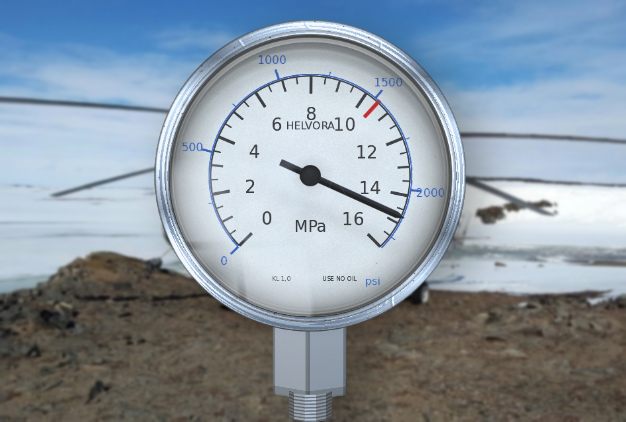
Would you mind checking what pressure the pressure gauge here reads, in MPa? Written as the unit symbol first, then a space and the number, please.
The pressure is MPa 14.75
